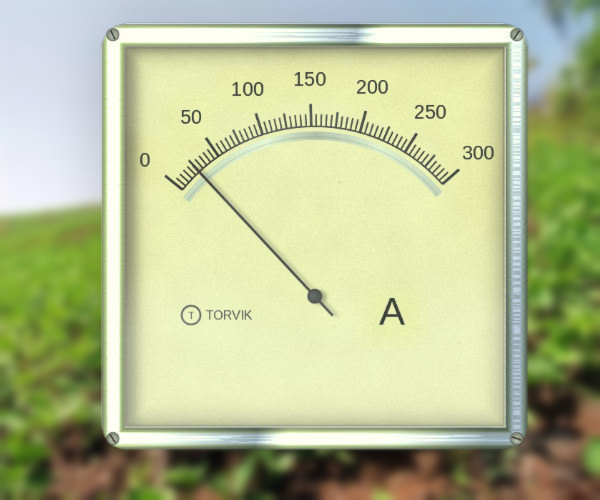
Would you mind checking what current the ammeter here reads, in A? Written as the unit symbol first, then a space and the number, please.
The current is A 25
